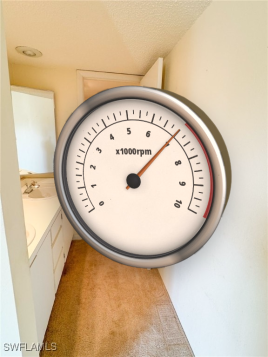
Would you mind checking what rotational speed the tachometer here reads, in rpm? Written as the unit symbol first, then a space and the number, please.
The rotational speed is rpm 7000
